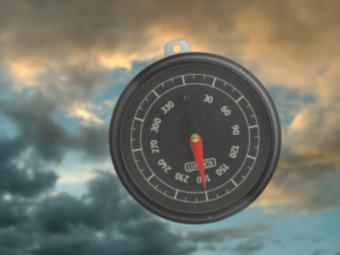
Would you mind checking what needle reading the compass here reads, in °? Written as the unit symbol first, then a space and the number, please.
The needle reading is ° 180
